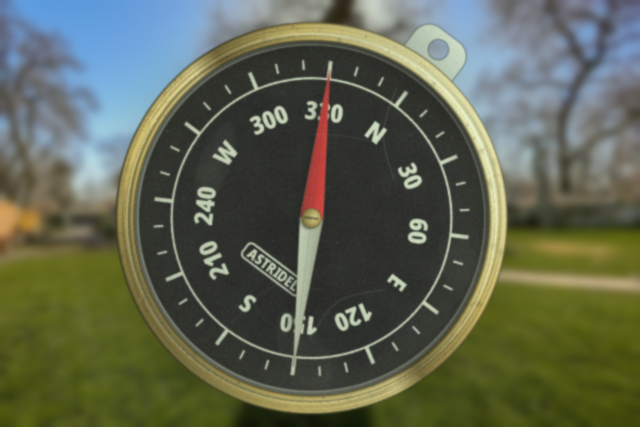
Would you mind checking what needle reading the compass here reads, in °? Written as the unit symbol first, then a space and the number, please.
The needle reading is ° 330
